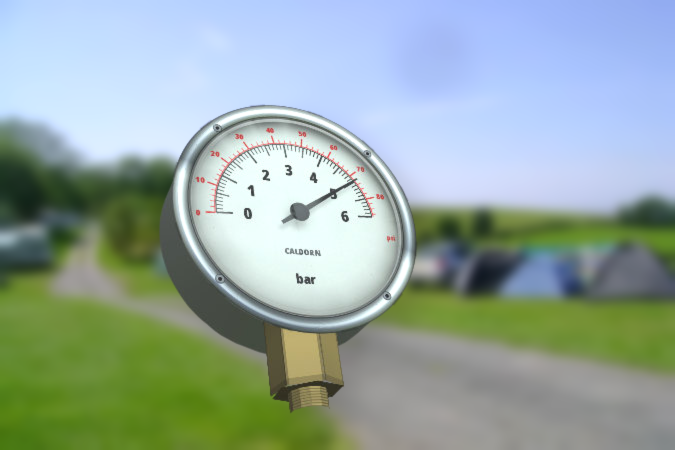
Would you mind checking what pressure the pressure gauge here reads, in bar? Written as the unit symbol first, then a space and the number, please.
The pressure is bar 5
